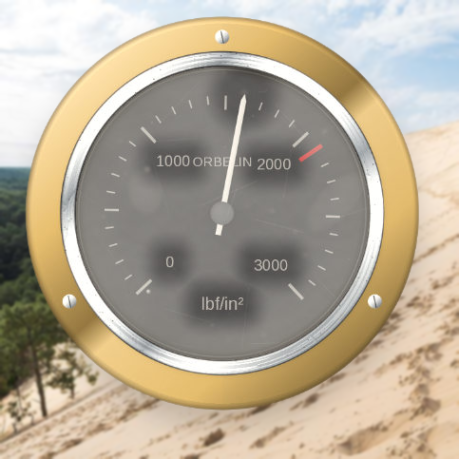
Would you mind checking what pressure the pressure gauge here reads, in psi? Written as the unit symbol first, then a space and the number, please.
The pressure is psi 1600
